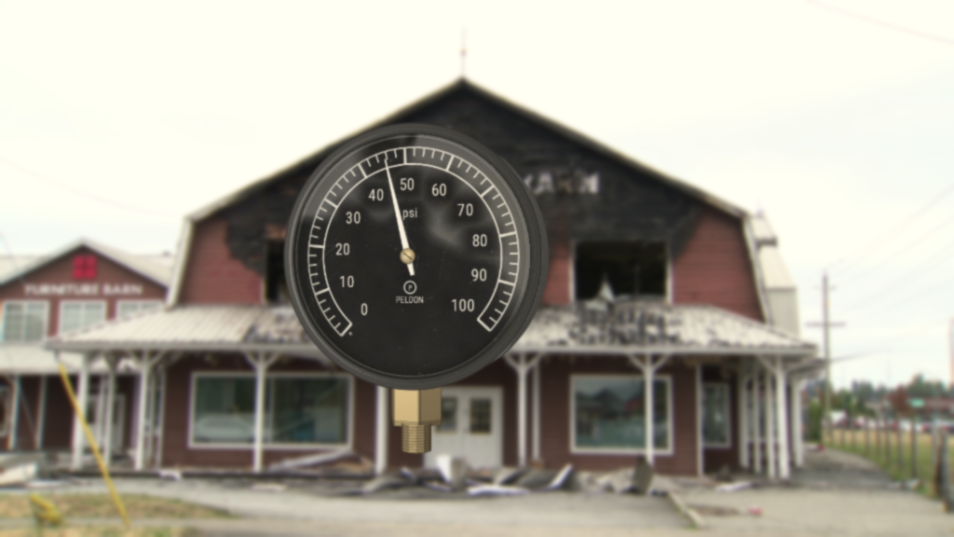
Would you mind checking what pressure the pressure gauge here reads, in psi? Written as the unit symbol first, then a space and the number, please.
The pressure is psi 46
